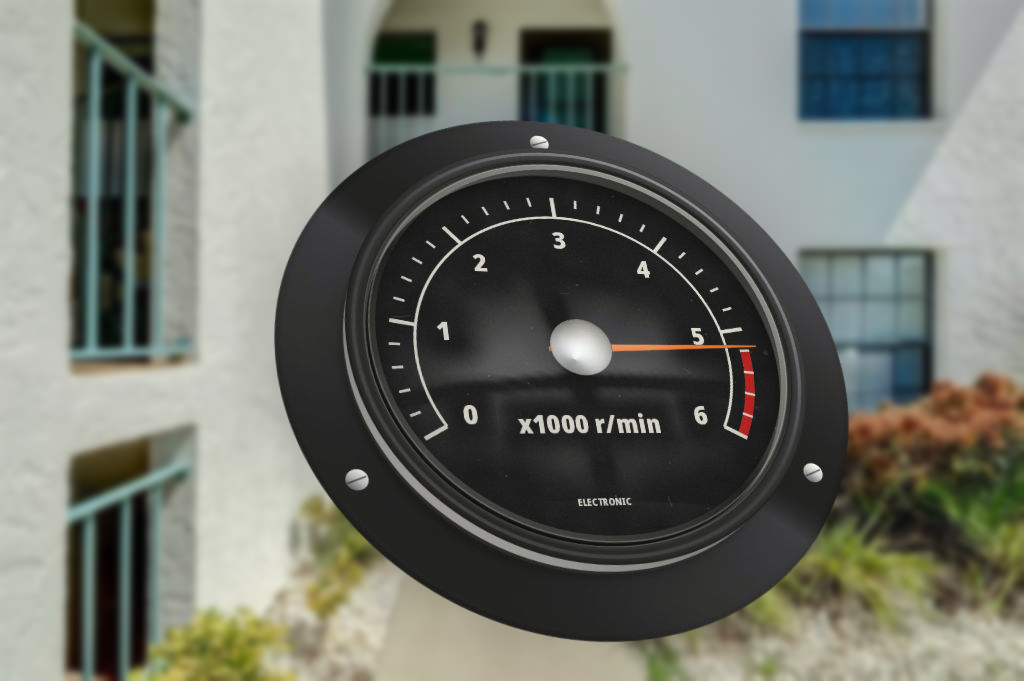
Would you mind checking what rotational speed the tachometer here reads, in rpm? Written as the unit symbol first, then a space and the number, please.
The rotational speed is rpm 5200
